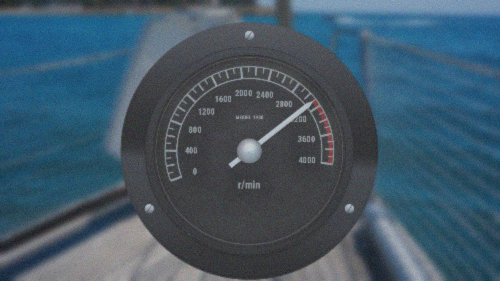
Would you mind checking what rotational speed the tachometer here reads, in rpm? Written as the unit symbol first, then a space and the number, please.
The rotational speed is rpm 3100
